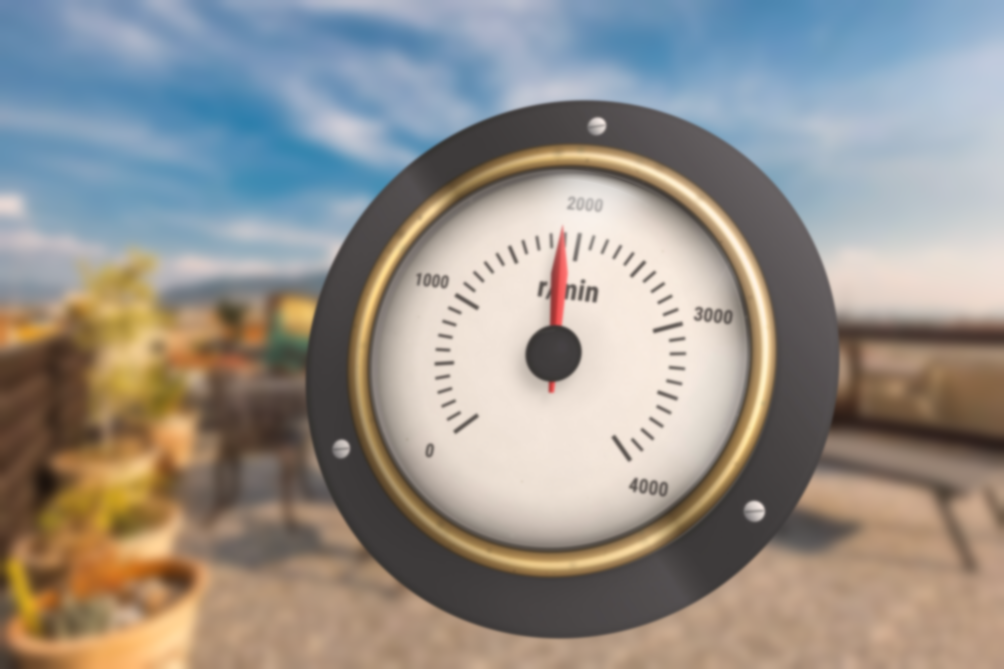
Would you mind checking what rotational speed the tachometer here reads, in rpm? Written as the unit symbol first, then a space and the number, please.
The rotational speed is rpm 1900
